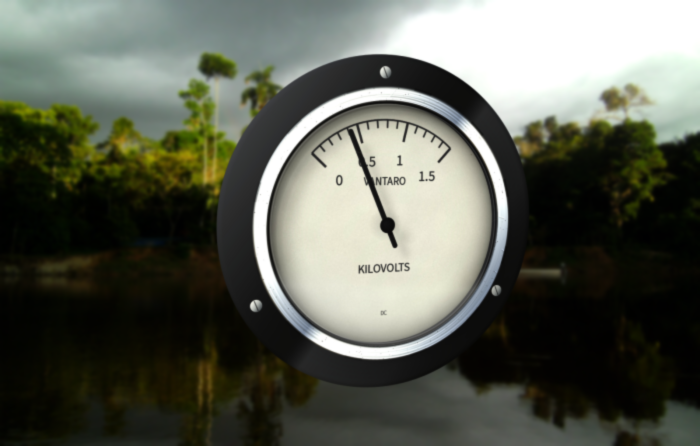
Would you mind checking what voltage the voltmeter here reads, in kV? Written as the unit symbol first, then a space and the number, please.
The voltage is kV 0.4
